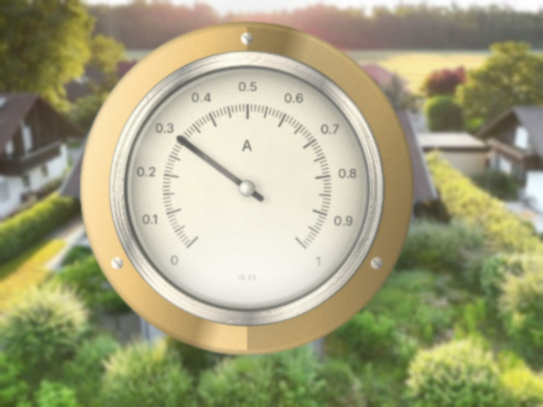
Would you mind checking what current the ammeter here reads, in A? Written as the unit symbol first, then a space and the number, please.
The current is A 0.3
